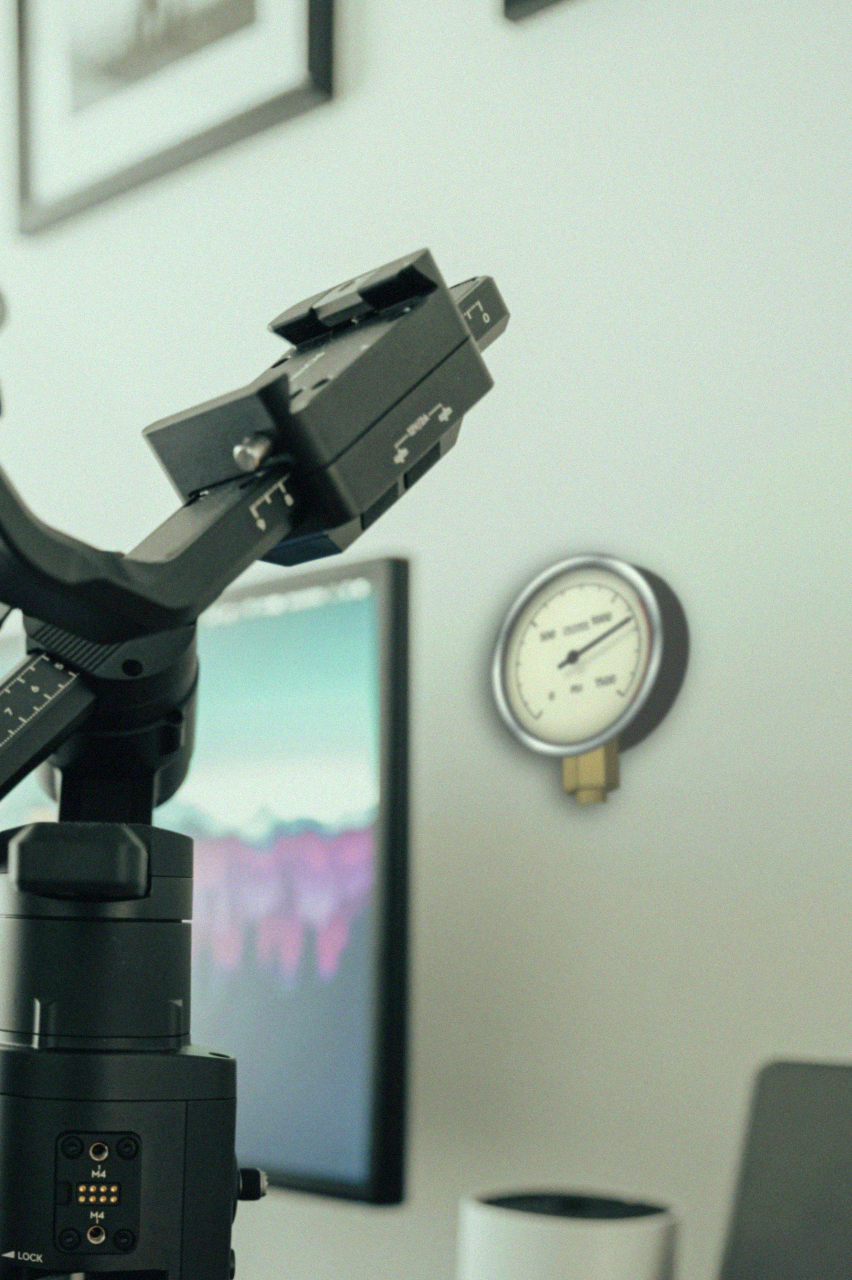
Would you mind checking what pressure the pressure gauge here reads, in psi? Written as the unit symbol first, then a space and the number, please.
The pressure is psi 1150
